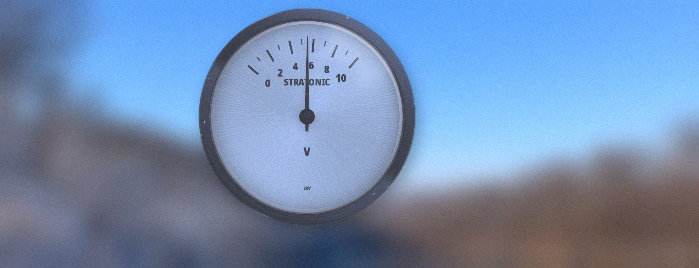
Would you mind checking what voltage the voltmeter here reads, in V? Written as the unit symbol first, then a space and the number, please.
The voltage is V 5.5
